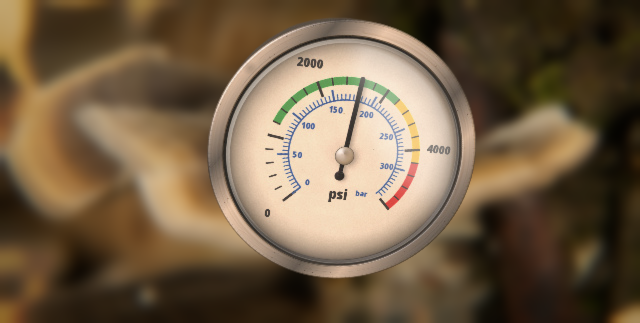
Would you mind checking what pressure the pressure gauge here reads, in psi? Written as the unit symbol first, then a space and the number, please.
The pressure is psi 2600
